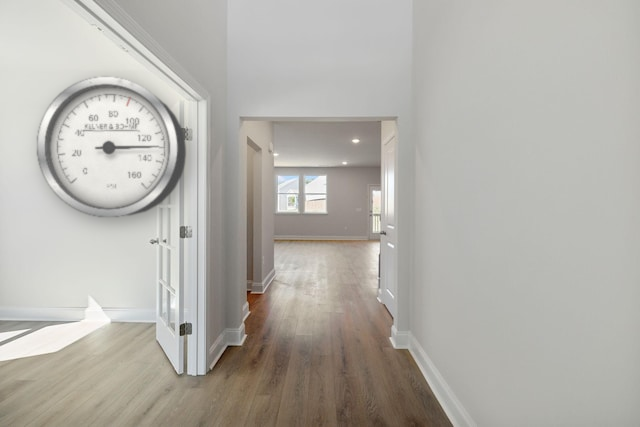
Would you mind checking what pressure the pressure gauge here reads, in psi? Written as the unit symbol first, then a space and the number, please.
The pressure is psi 130
